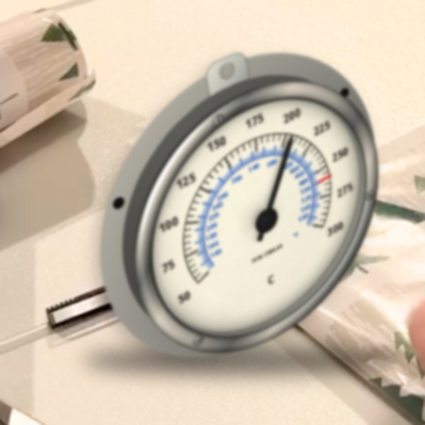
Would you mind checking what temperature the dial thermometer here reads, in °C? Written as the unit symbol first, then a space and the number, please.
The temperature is °C 200
